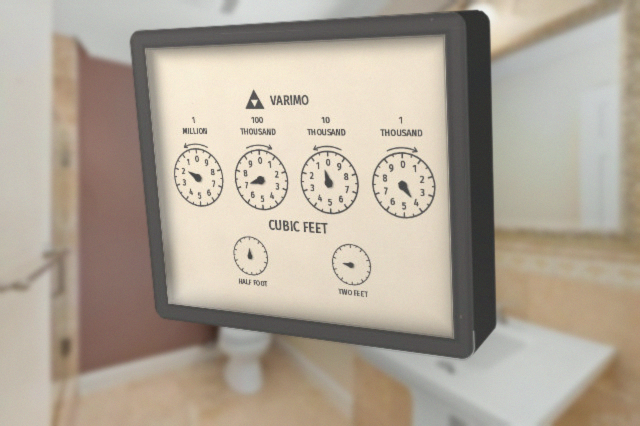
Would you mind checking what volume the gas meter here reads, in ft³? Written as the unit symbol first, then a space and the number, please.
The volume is ft³ 170400
